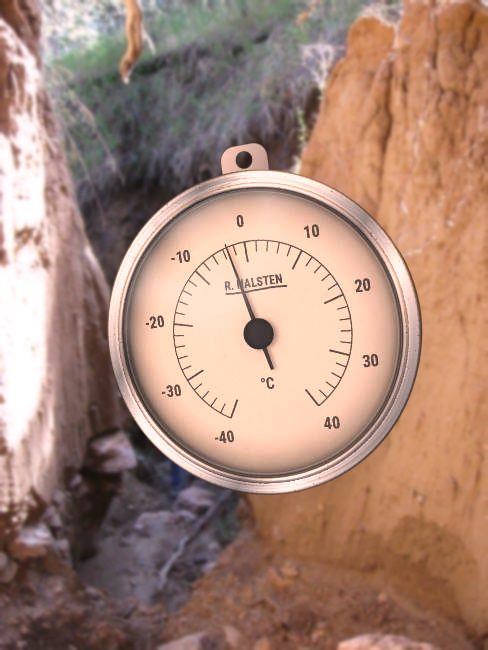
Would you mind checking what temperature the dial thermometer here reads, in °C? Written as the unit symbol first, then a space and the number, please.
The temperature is °C -3
